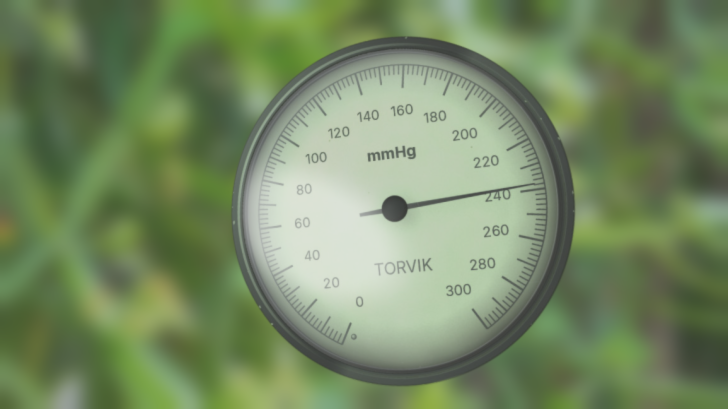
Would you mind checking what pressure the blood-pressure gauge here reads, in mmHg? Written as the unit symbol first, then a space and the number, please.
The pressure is mmHg 238
